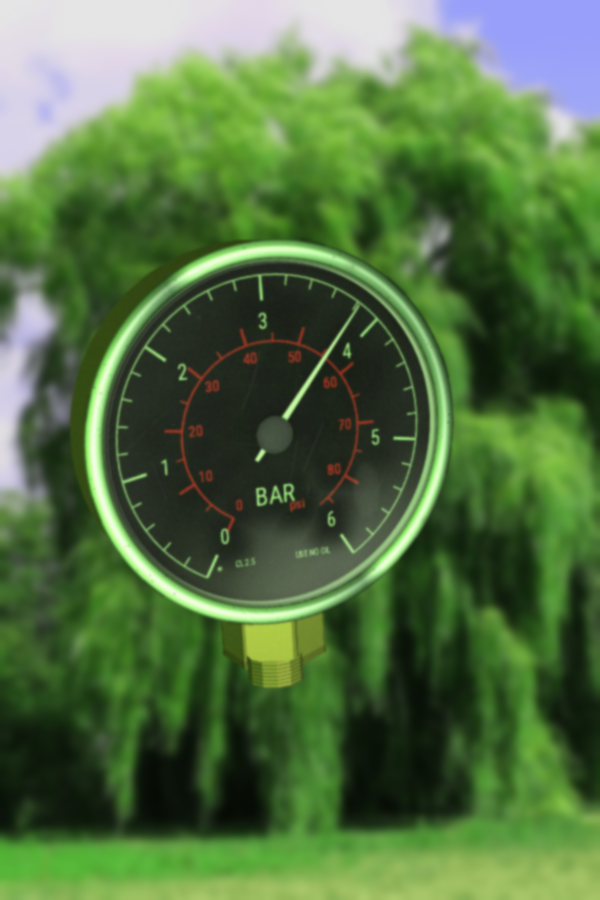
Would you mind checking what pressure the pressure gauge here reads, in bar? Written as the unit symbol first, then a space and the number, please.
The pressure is bar 3.8
